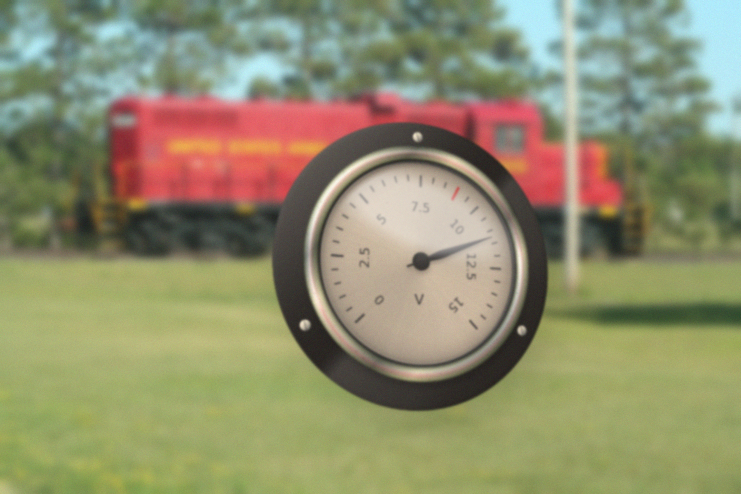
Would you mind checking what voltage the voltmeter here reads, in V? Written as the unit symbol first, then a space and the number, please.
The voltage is V 11.25
